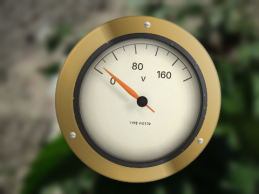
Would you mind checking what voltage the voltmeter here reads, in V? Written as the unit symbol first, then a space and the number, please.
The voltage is V 10
